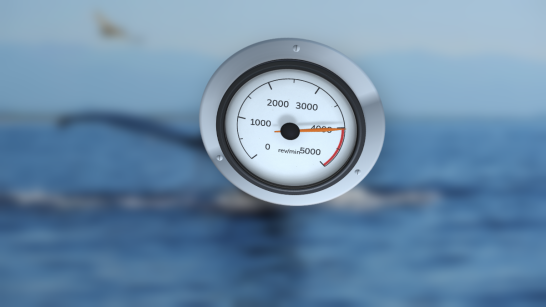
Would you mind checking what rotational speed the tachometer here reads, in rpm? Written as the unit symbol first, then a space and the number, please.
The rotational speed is rpm 4000
